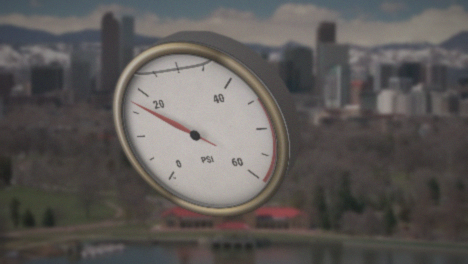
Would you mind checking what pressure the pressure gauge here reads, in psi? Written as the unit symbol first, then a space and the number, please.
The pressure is psi 17.5
